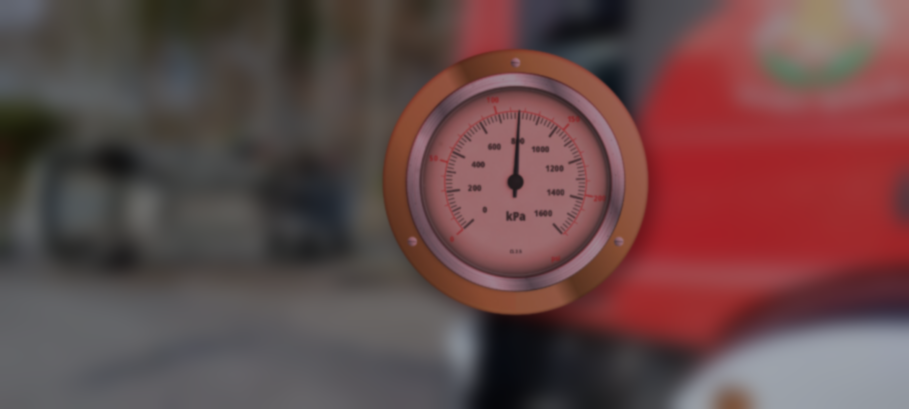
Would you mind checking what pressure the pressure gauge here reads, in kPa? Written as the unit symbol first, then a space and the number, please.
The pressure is kPa 800
